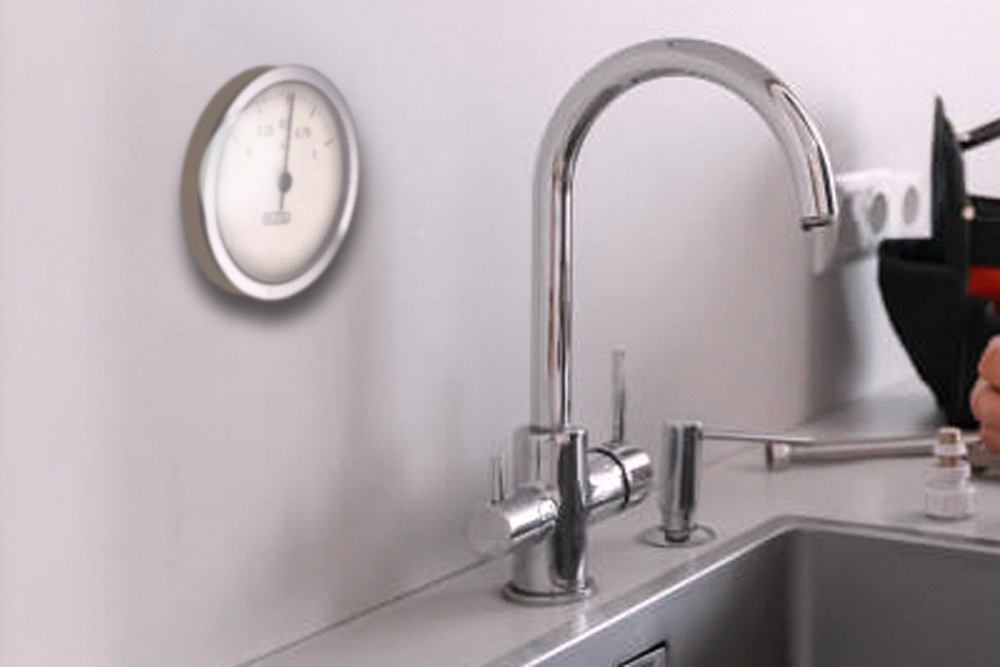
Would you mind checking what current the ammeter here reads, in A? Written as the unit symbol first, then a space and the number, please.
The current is A 0.5
